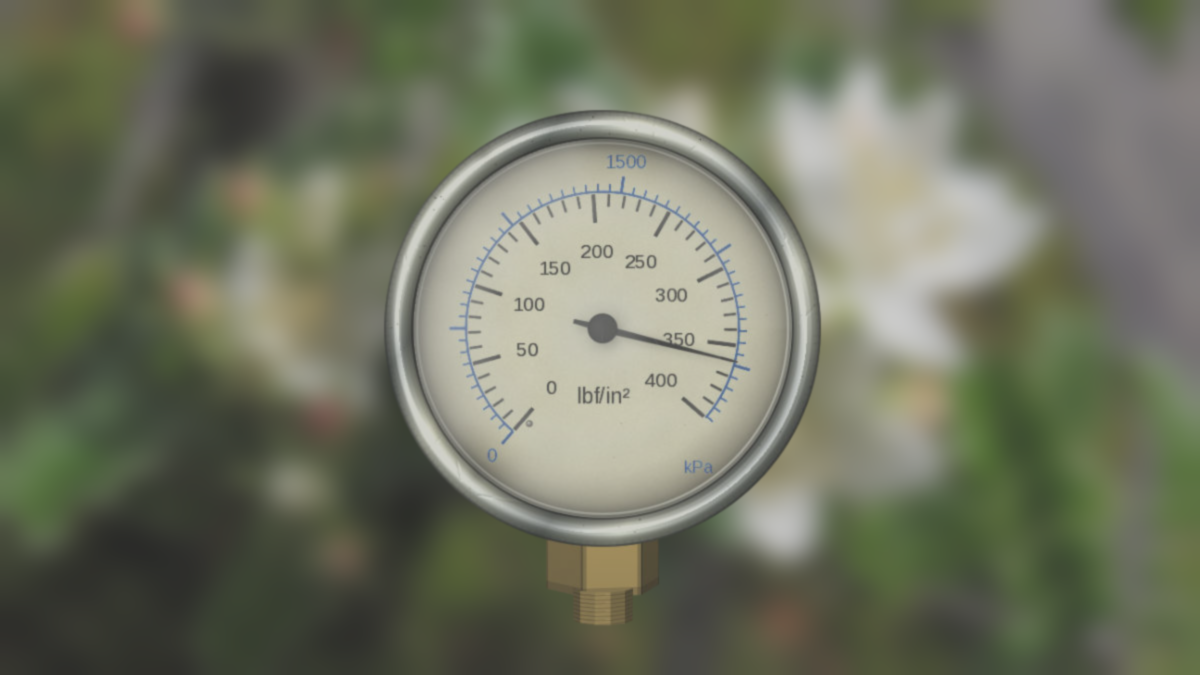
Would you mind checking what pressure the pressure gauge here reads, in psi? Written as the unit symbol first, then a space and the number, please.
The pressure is psi 360
